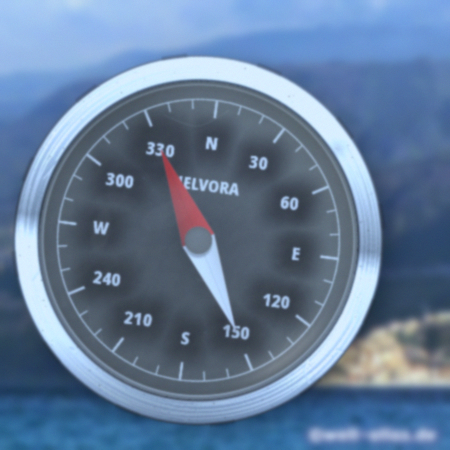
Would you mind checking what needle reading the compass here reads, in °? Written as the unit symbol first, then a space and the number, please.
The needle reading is ° 330
